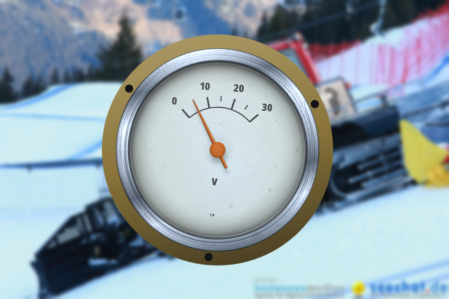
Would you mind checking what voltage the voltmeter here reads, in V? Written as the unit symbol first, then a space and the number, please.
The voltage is V 5
